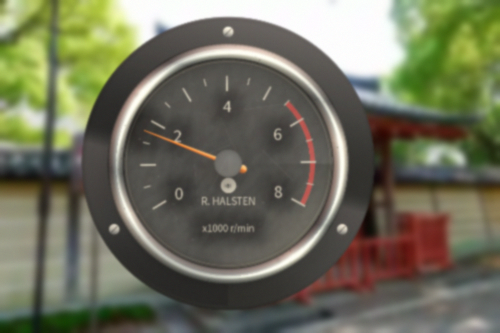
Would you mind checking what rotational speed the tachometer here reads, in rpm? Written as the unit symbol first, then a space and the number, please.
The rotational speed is rpm 1750
